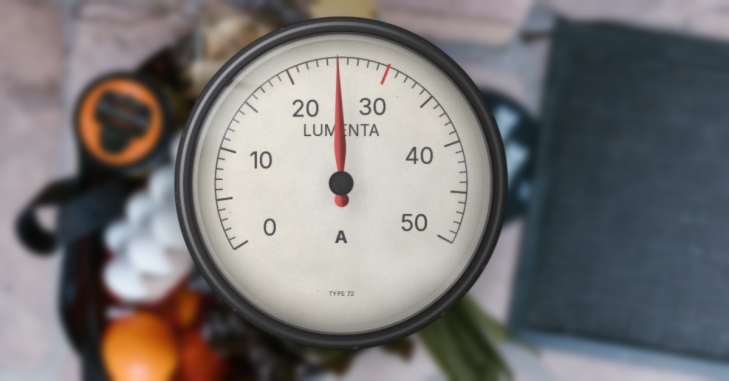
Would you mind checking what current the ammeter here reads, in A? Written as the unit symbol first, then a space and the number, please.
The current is A 25
